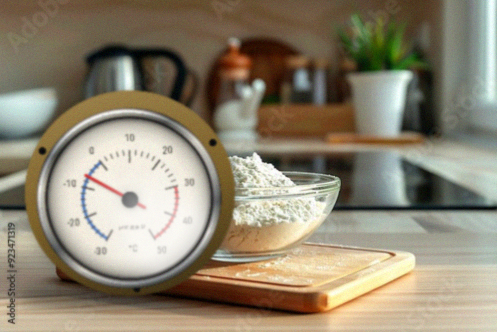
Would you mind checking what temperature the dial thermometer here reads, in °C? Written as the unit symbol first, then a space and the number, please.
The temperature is °C -6
